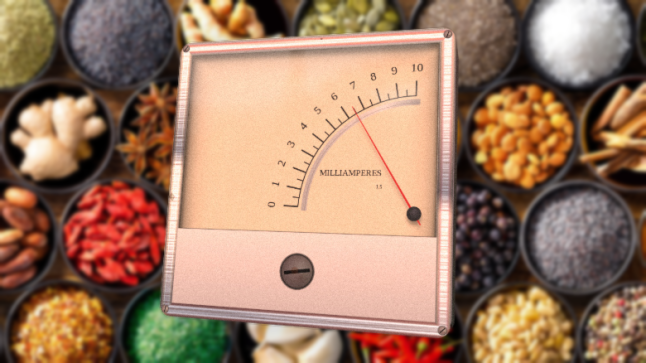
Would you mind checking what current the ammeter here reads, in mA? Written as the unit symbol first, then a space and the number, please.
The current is mA 6.5
